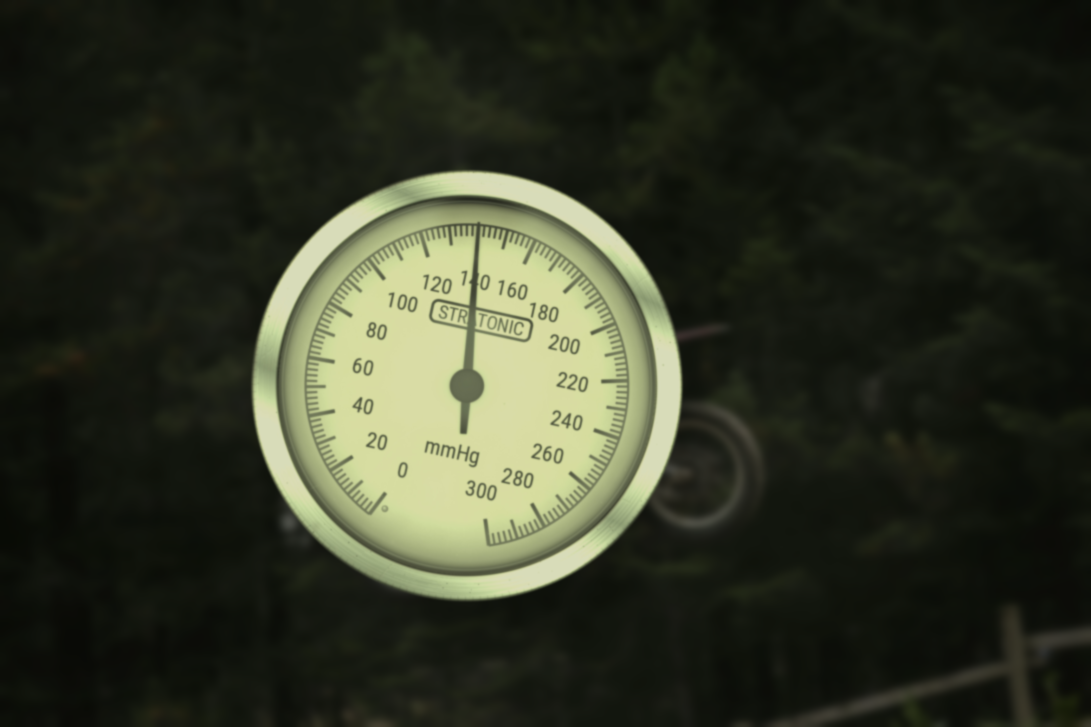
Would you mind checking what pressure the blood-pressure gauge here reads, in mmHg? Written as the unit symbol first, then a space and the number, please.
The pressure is mmHg 140
